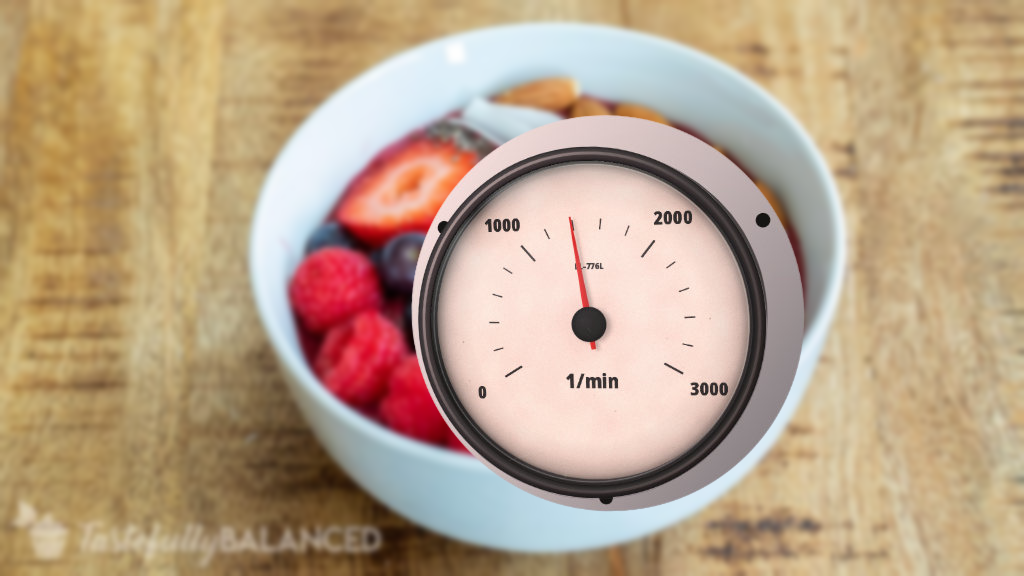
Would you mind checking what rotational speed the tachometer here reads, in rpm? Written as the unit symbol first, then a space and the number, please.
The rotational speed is rpm 1400
